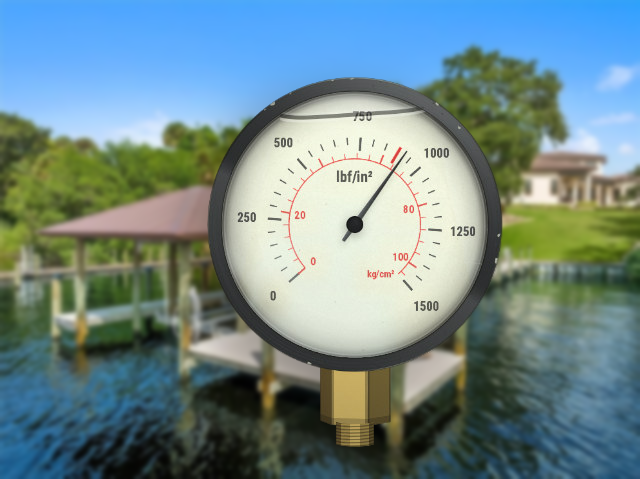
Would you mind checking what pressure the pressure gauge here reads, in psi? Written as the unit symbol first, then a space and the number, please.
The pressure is psi 925
